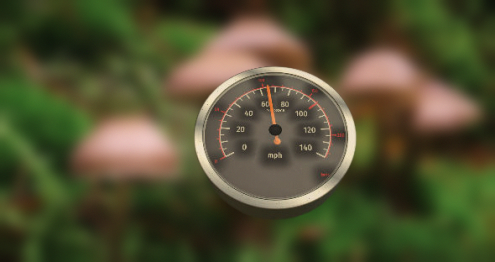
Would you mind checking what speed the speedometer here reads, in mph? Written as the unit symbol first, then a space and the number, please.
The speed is mph 65
